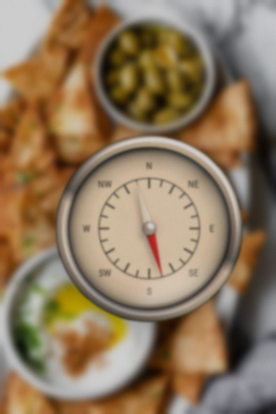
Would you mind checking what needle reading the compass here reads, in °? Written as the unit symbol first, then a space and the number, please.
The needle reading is ° 165
